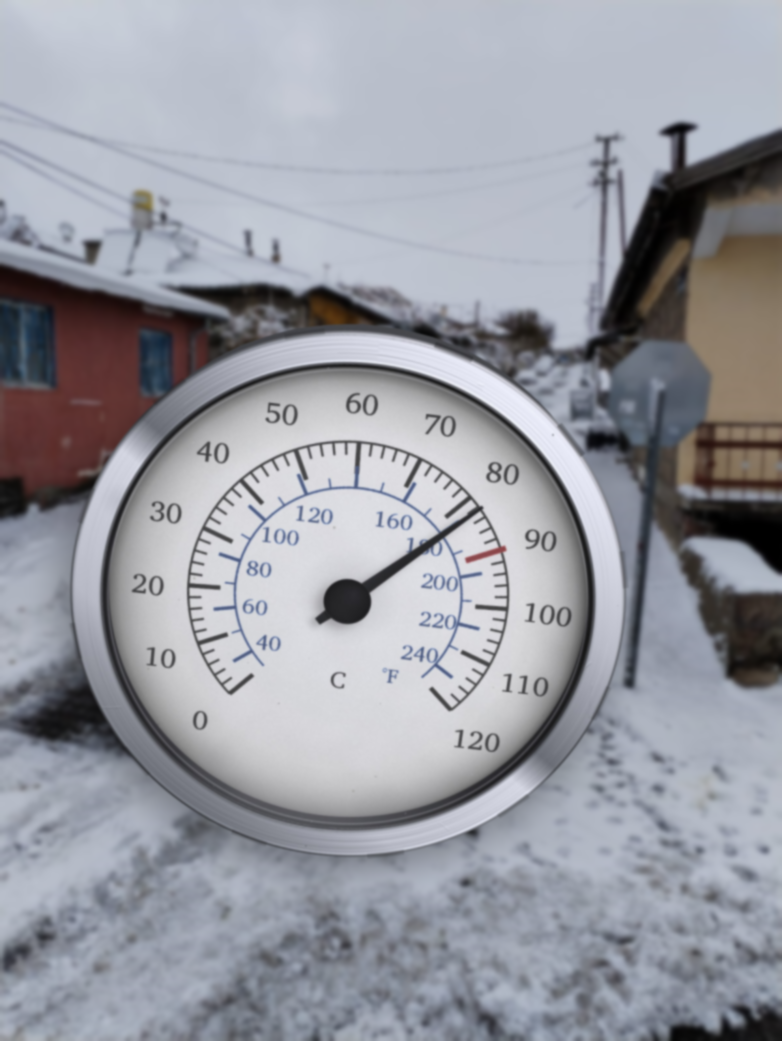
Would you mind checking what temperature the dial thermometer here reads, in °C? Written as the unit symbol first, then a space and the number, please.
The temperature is °C 82
